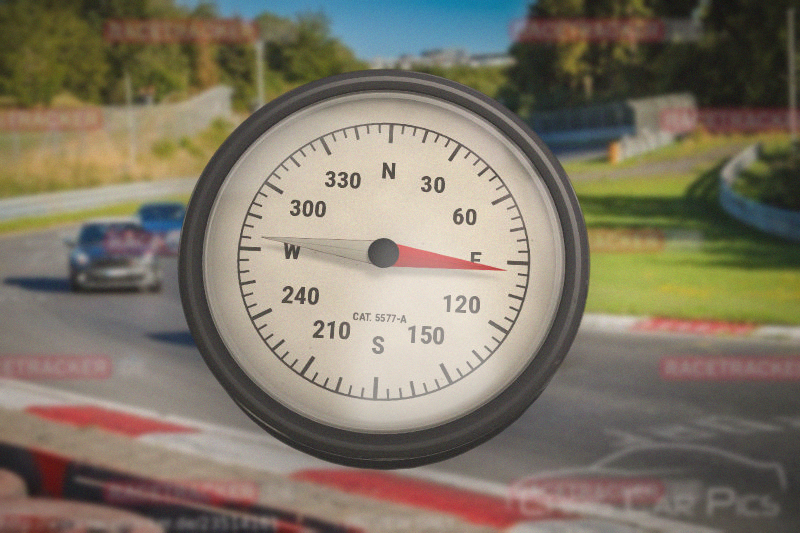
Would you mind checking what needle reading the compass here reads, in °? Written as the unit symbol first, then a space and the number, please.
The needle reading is ° 95
